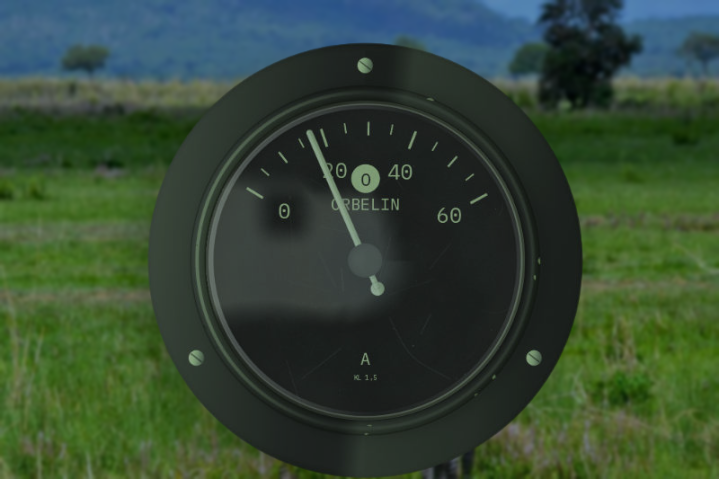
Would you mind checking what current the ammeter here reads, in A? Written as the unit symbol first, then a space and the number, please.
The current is A 17.5
